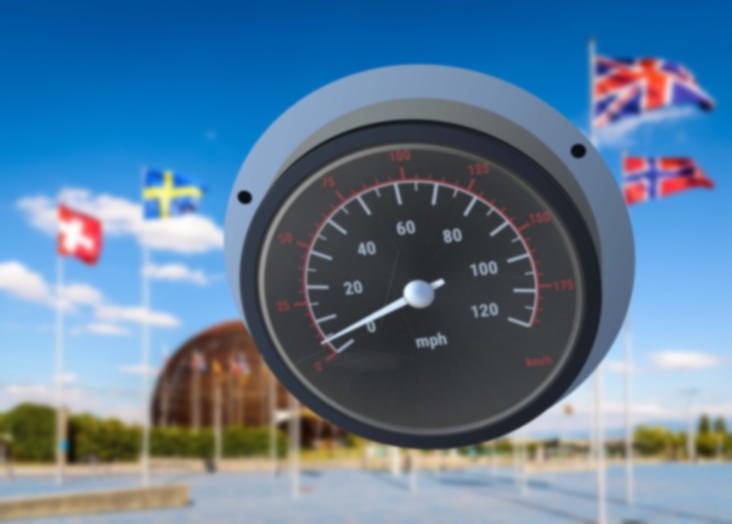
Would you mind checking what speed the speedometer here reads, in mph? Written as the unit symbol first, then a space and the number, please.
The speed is mph 5
